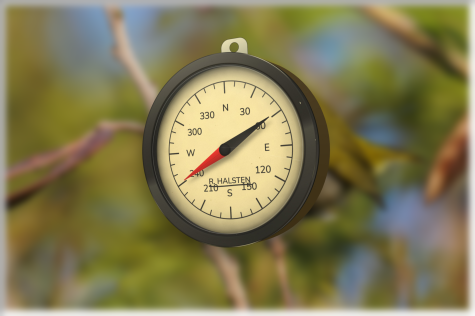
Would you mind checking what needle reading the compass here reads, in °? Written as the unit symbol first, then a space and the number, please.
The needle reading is ° 240
